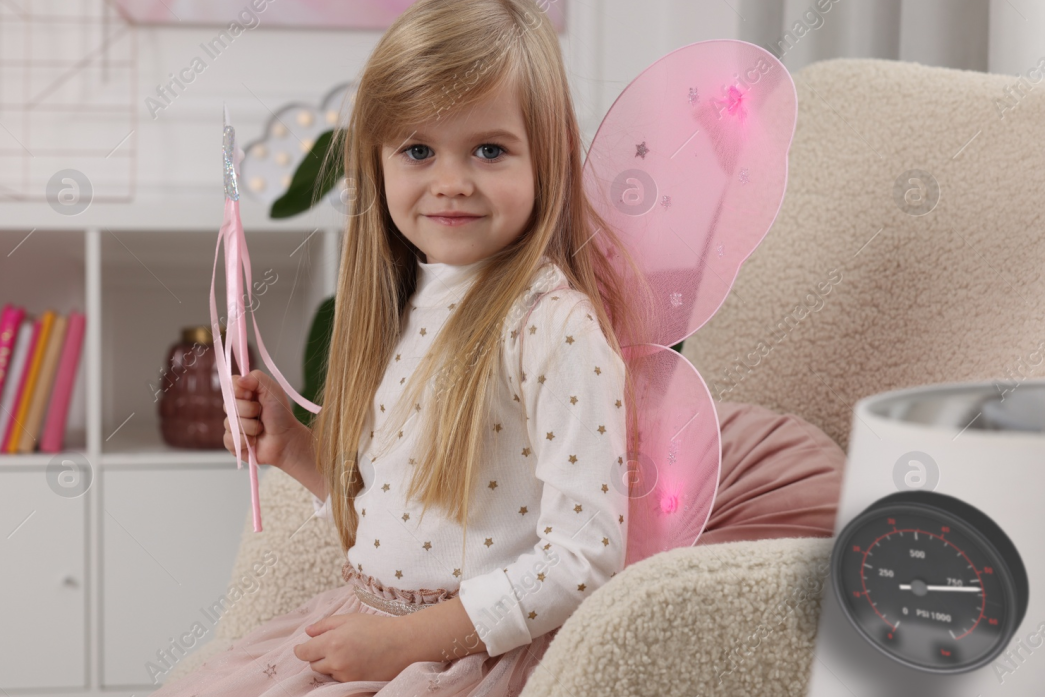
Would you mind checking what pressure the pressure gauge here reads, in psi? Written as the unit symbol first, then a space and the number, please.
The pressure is psi 775
